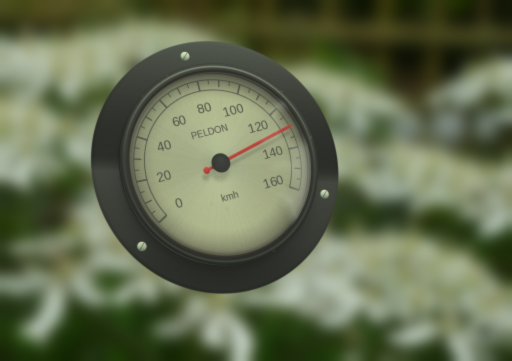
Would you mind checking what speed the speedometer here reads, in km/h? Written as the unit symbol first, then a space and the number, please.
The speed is km/h 130
